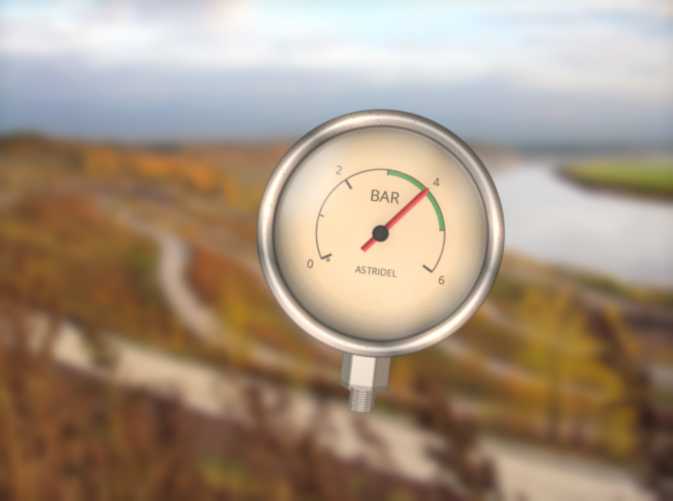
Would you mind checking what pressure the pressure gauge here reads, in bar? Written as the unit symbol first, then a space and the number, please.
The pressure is bar 4
